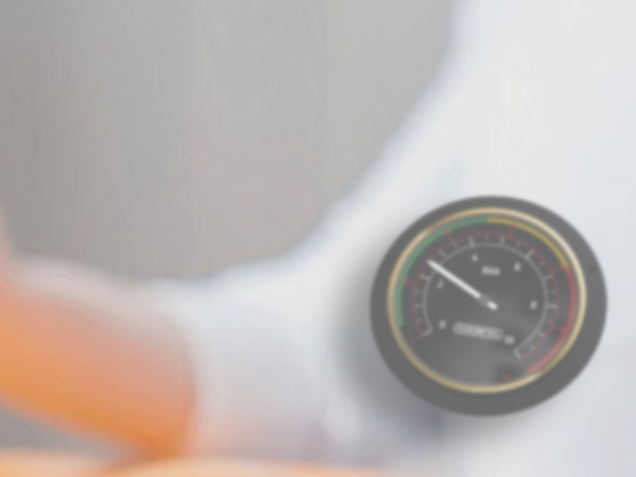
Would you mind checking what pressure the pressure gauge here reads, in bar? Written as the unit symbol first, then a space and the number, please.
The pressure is bar 2.5
